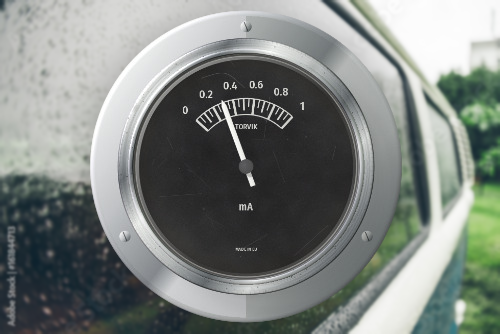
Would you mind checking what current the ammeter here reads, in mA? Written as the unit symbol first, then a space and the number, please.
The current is mA 0.3
